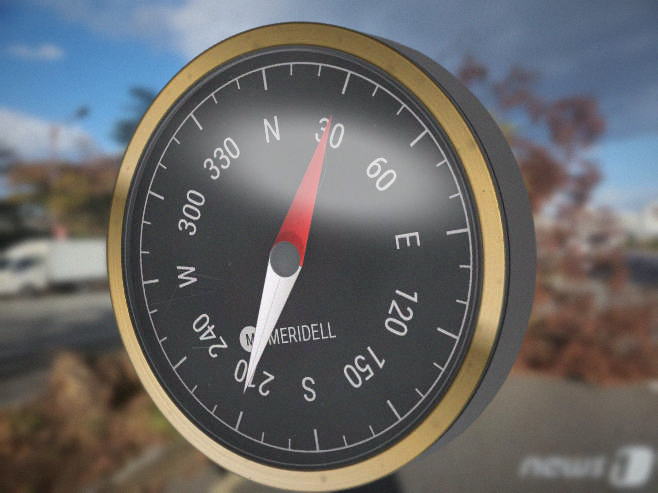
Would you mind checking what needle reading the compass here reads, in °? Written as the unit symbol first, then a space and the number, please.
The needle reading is ° 30
